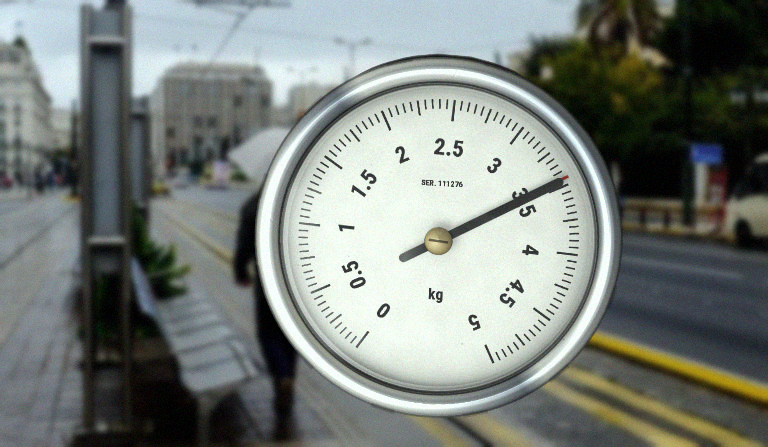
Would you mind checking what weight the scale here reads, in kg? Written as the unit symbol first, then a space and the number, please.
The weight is kg 3.45
